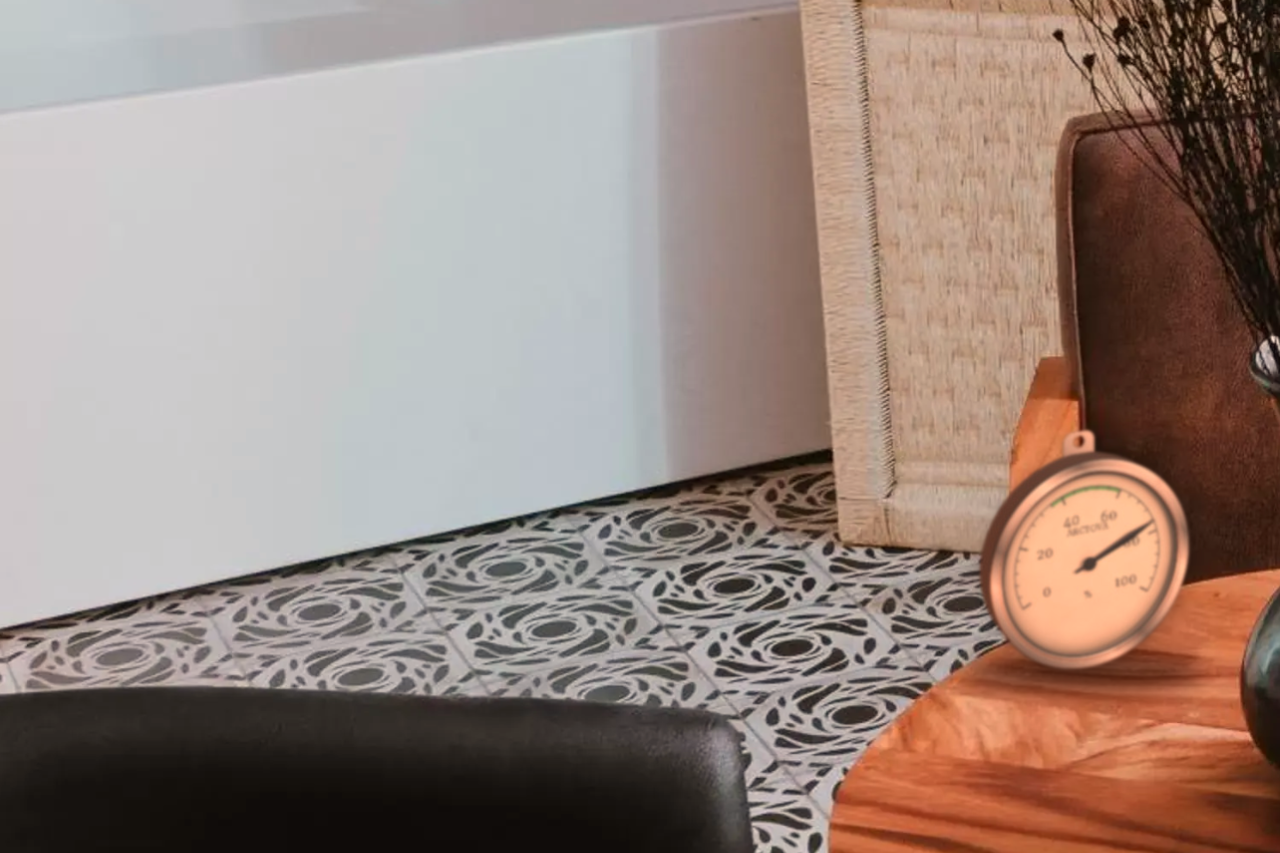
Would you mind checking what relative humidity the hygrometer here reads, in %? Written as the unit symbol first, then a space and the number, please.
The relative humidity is % 76
